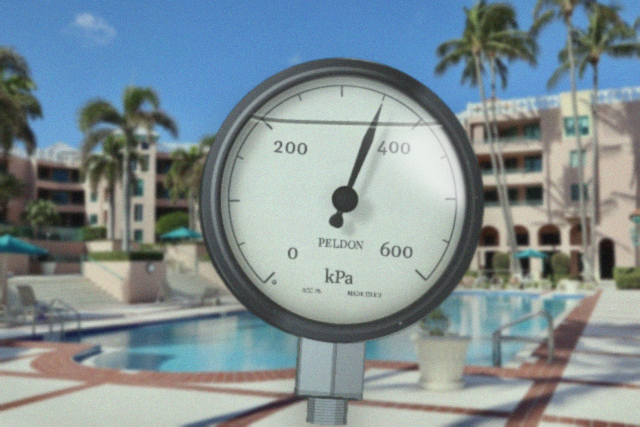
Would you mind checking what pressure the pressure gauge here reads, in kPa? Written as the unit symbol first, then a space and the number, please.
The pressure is kPa 350
